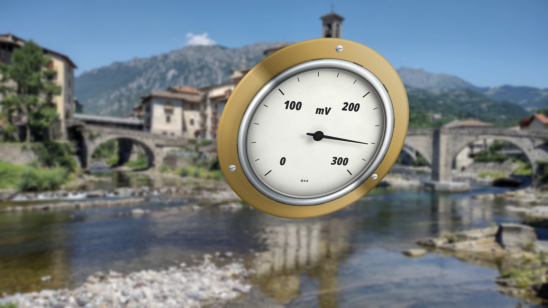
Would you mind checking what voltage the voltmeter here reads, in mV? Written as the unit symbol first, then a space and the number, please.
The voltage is mV 260
